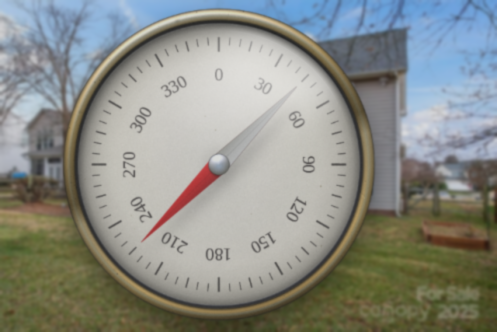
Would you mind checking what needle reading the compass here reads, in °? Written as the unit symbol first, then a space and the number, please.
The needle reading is ° 225
